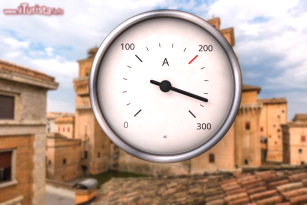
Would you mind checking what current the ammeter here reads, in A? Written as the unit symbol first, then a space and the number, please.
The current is A 270
